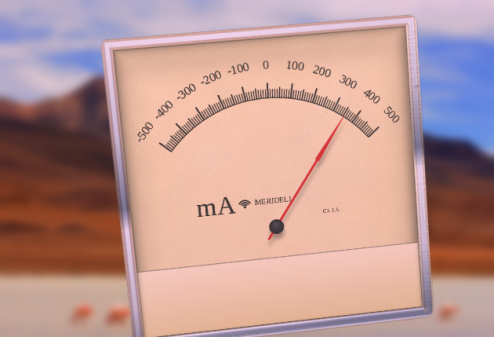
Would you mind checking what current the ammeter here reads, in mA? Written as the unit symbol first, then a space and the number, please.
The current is mA 350
